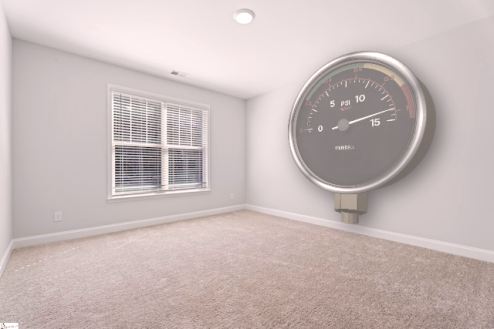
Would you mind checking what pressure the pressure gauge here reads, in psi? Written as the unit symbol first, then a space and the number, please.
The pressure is psi 14
